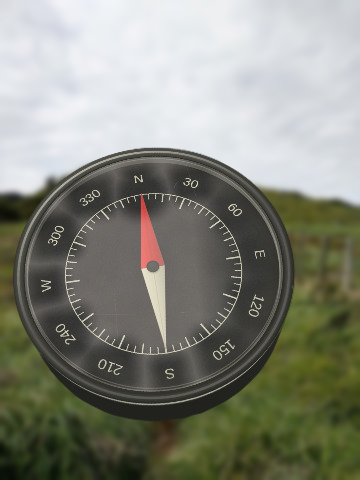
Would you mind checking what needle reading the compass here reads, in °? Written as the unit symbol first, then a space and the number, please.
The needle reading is ° 0
